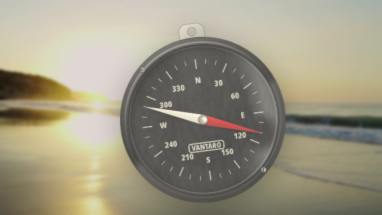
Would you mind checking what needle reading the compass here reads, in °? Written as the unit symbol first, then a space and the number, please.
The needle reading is ° 110
